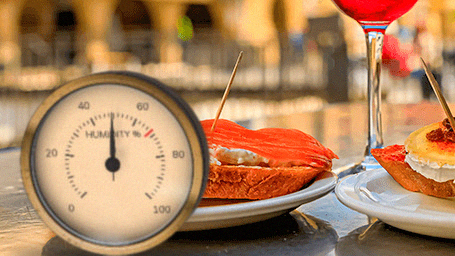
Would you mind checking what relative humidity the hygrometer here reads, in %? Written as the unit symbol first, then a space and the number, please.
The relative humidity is % 50
